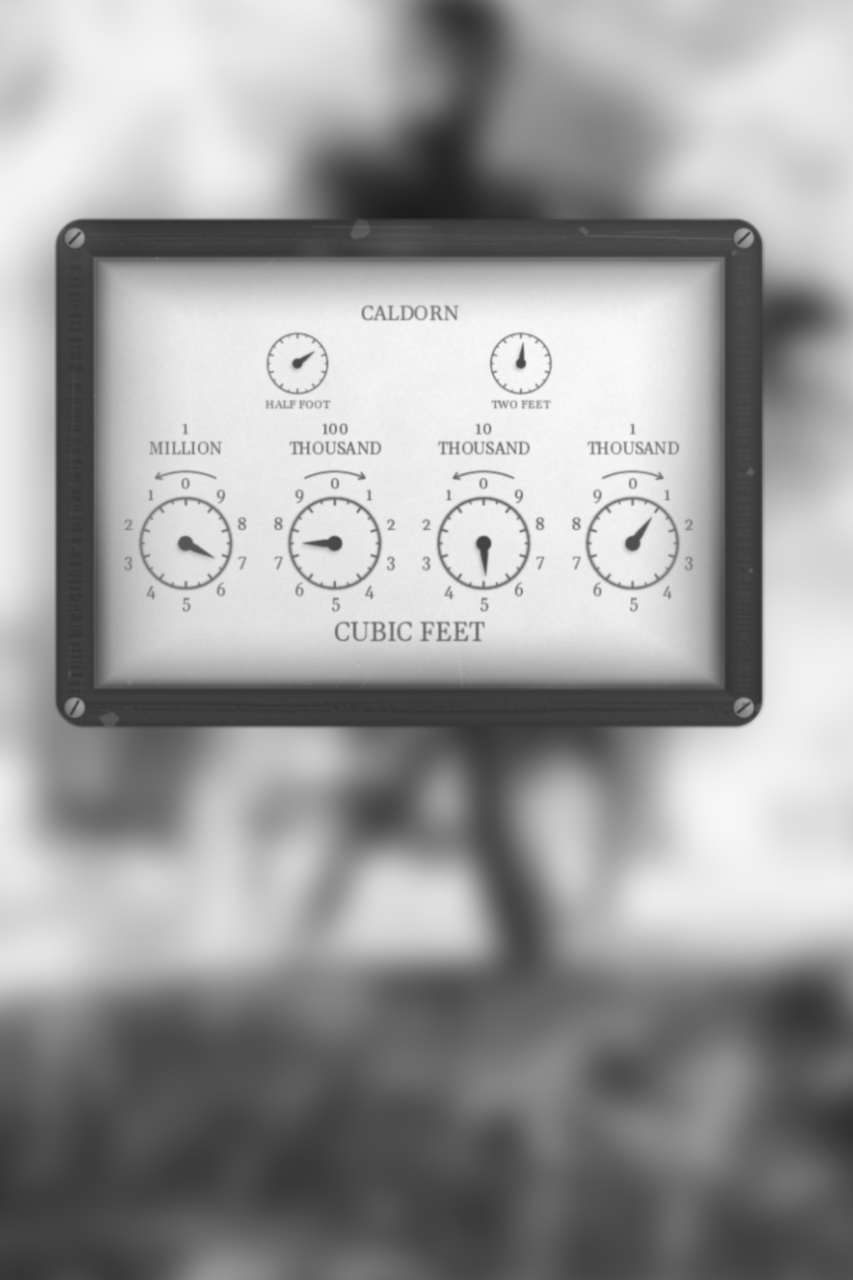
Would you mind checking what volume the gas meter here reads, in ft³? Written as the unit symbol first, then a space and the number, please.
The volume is ft³ 675100
